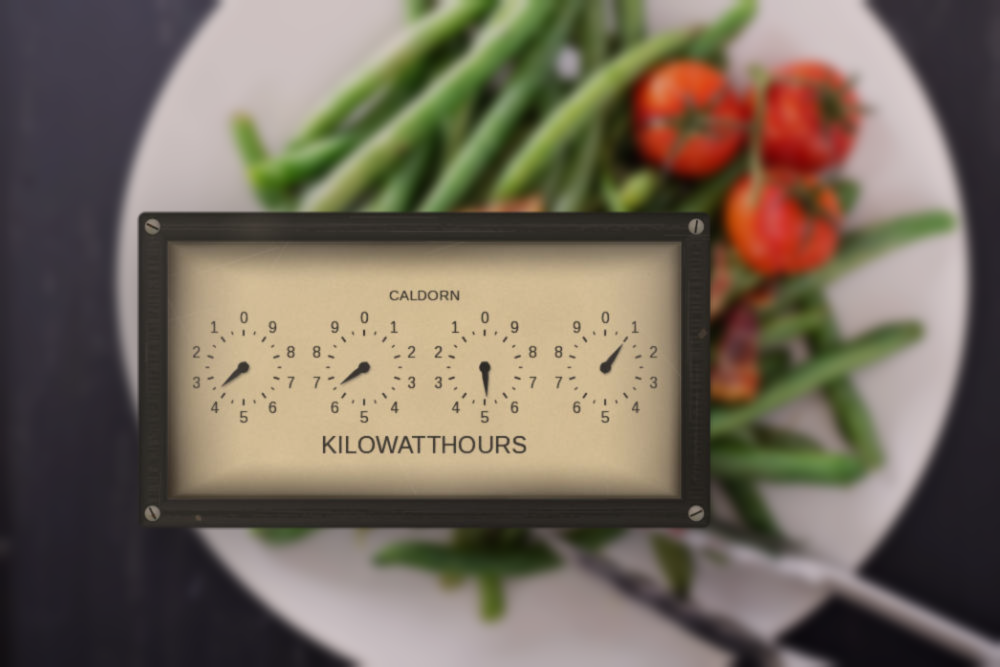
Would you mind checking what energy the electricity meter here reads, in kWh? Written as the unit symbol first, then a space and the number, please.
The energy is kWh 3651
